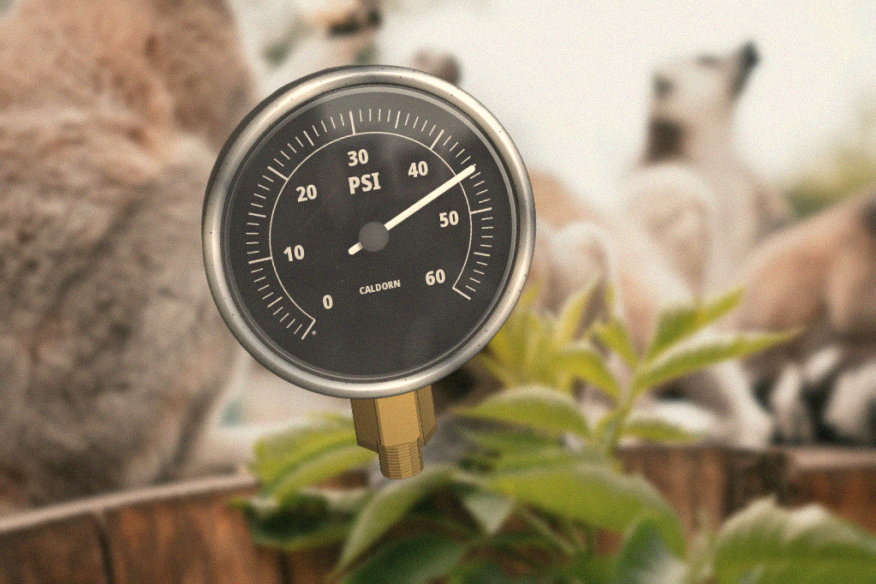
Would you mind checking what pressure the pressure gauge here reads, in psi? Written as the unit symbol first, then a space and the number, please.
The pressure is psi 45
